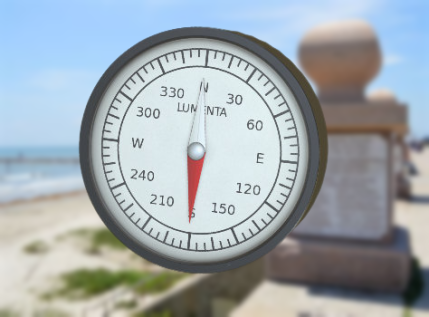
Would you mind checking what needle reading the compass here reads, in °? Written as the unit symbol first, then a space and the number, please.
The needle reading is ° 180
